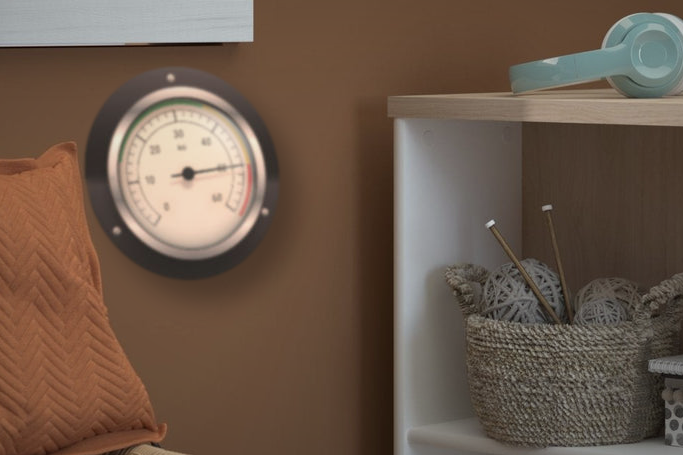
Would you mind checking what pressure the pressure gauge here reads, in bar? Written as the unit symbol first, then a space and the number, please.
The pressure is bar 50
